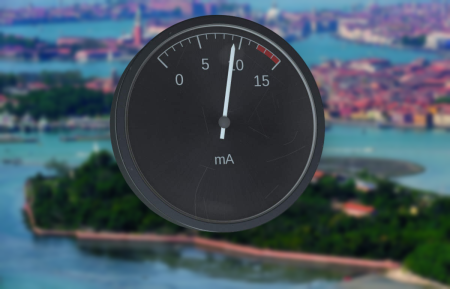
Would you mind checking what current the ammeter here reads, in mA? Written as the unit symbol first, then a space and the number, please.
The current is mA 9
